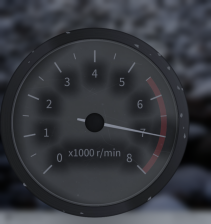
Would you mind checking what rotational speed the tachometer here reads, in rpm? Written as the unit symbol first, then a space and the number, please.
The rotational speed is rpm 7000
